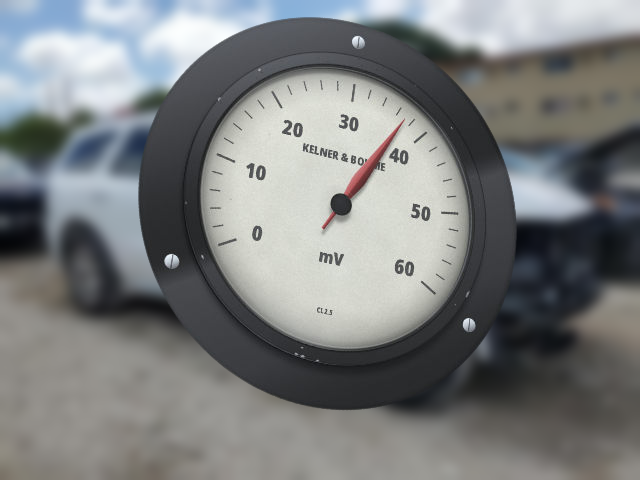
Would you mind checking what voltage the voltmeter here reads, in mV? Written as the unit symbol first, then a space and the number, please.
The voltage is mV 37
